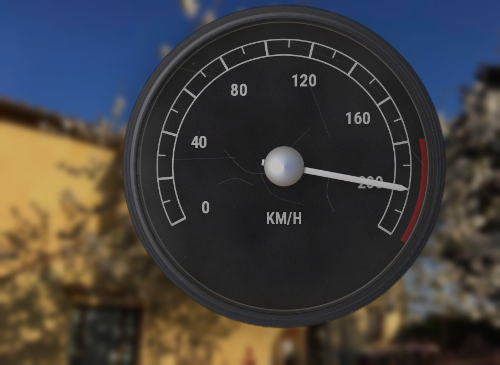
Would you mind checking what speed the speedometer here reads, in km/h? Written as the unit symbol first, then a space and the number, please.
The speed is km/h 200
